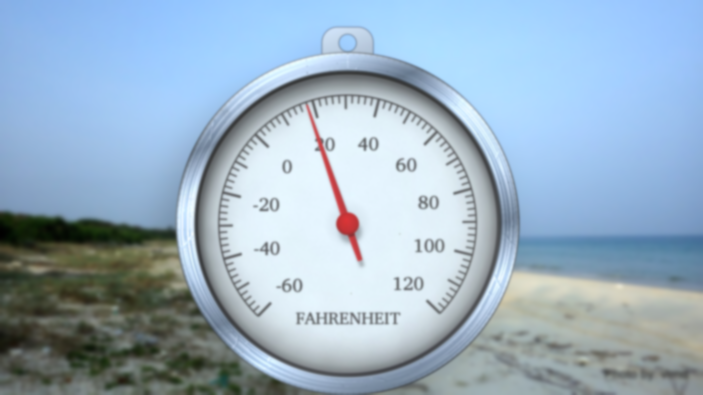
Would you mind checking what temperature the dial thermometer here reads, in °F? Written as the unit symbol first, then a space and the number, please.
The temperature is °F 18
